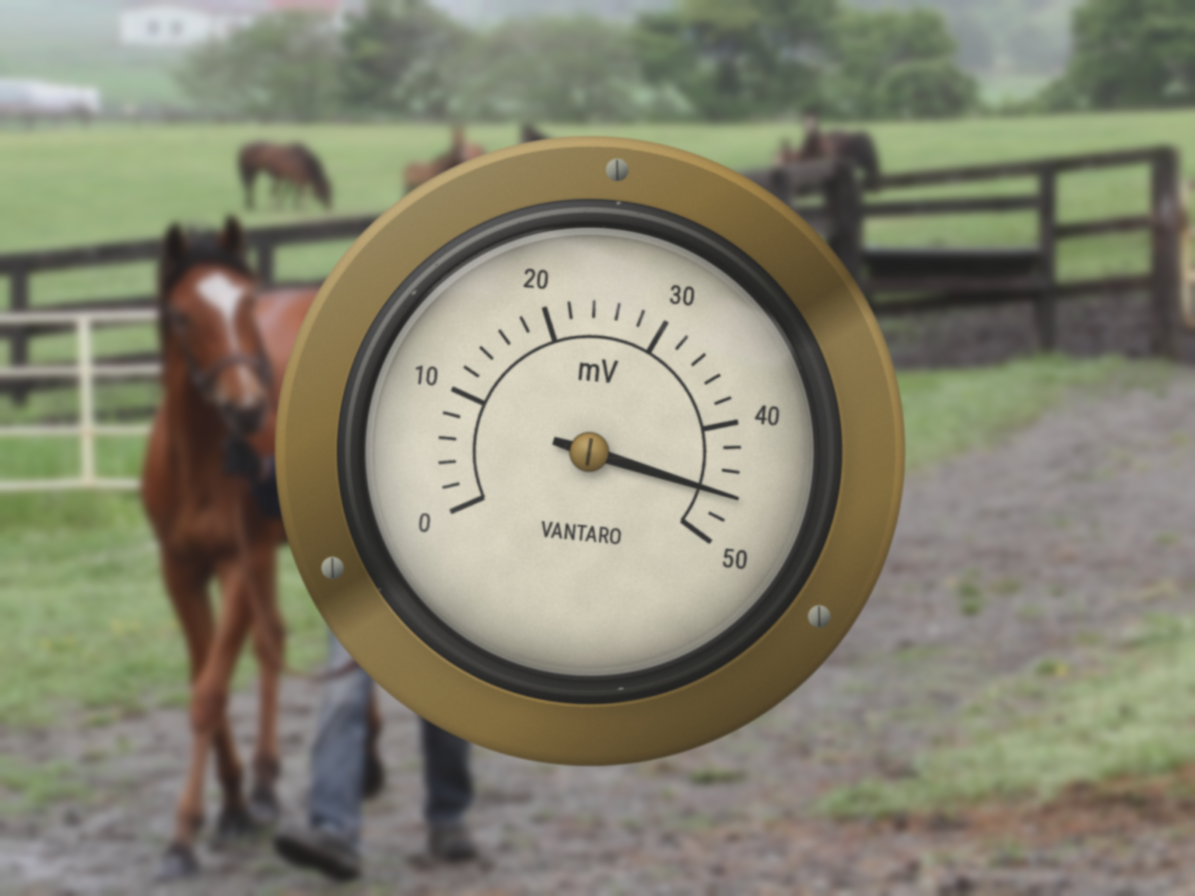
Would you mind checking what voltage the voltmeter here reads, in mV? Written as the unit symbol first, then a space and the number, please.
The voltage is mV 46
